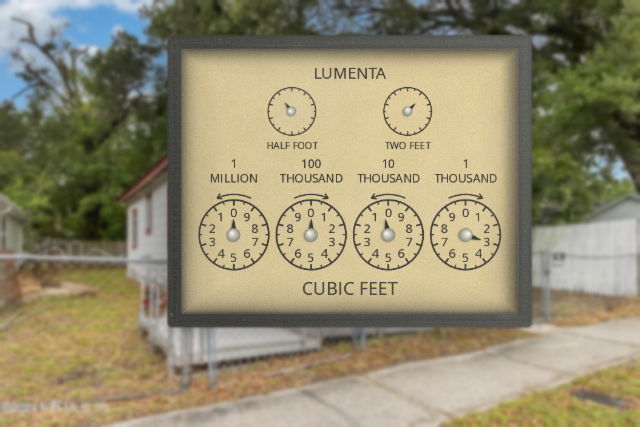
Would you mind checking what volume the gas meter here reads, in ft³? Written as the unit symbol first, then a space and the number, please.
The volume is ft³ 300
